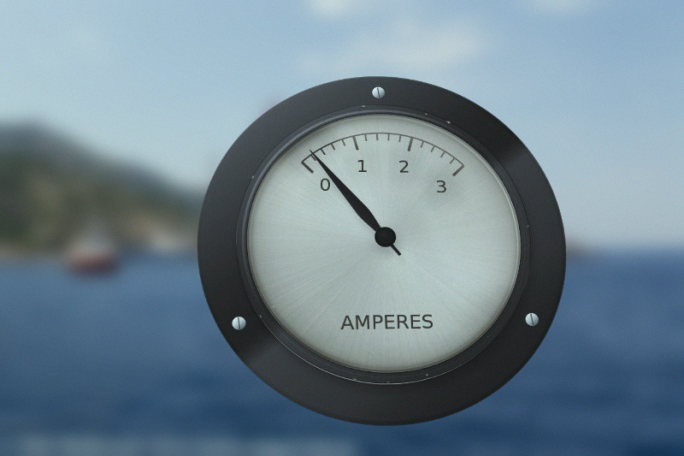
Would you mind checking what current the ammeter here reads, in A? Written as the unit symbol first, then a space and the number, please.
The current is A 0.2
